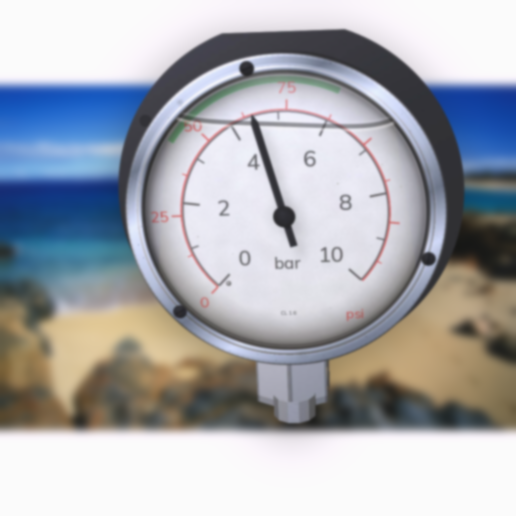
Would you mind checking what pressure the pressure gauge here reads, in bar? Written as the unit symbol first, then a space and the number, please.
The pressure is bar 4.5
